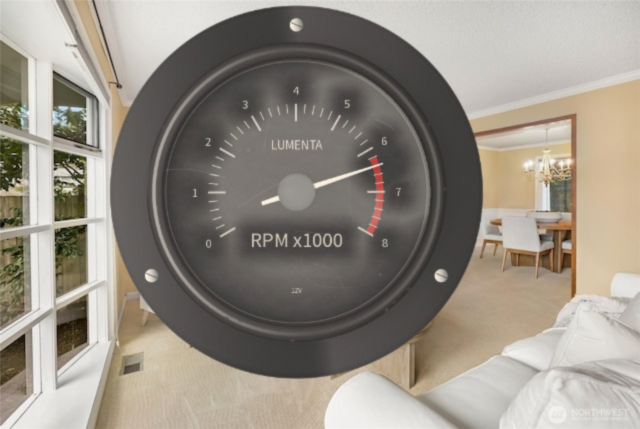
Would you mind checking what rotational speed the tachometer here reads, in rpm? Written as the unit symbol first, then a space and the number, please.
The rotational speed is rpm 6400
